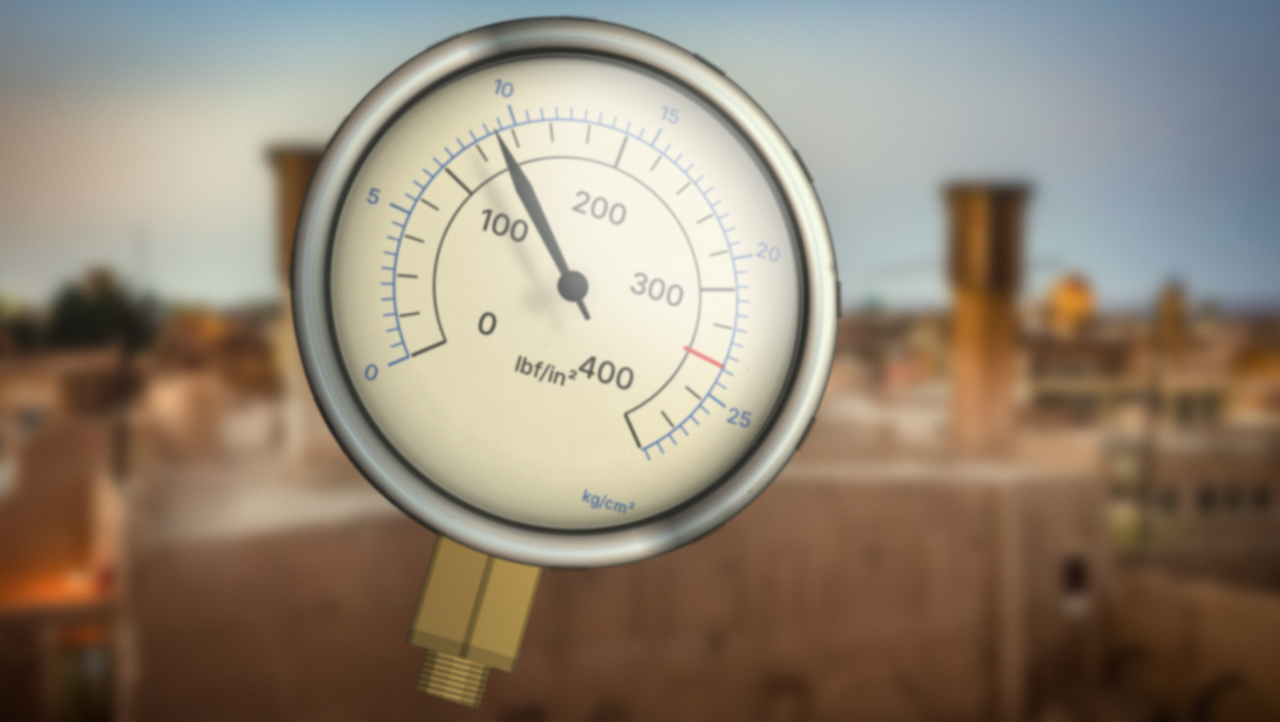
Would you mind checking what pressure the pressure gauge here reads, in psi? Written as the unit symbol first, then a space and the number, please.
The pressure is psi 130
